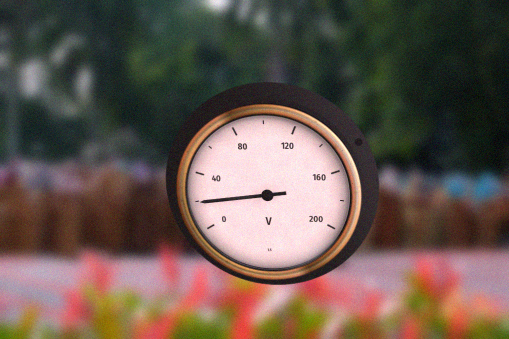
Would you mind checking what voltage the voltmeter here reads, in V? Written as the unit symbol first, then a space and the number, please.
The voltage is V 20
